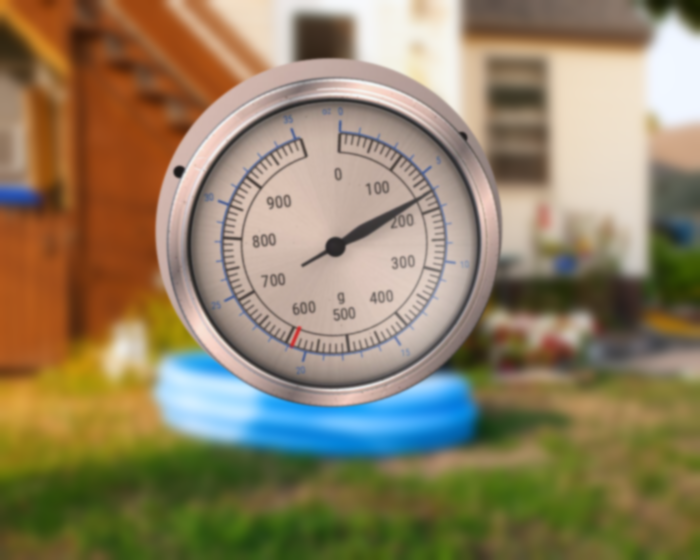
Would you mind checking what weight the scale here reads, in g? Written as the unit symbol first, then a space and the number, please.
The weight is g 170
